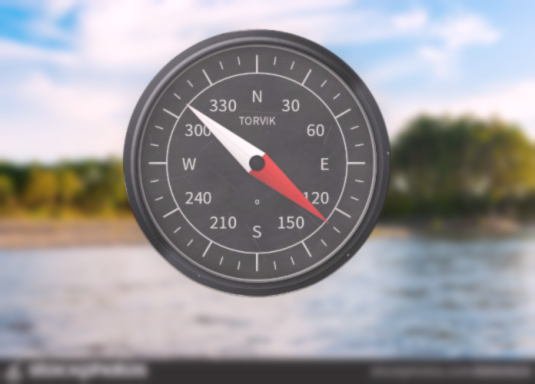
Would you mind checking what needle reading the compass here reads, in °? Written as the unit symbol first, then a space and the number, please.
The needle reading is ° 130
